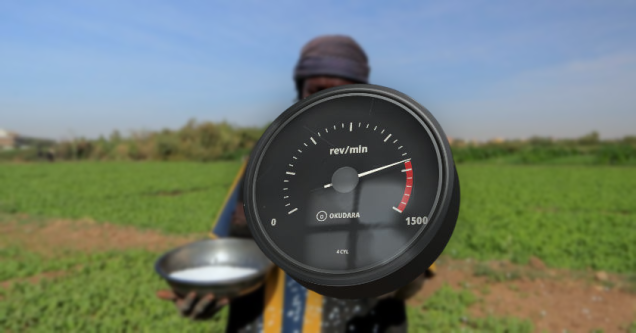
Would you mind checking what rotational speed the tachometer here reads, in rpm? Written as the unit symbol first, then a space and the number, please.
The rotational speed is rpm 1200
